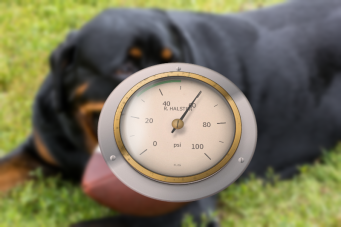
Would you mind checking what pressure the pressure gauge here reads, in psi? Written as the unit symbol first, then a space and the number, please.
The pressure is psi 60
